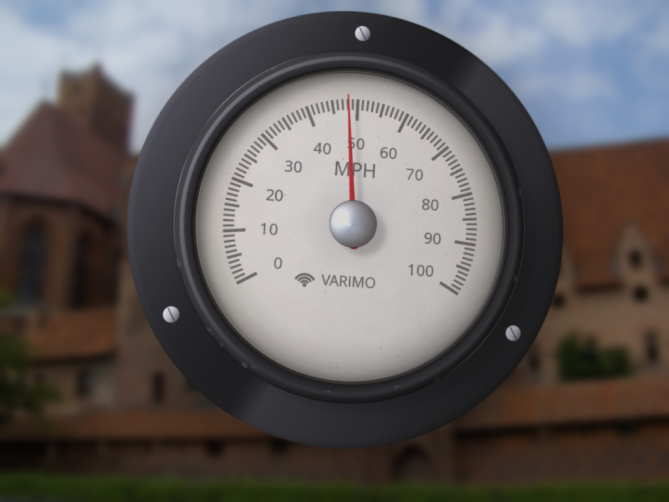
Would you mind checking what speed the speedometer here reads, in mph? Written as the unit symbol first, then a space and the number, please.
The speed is mph 48
